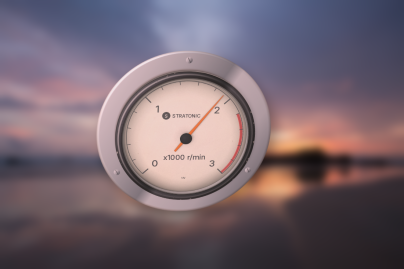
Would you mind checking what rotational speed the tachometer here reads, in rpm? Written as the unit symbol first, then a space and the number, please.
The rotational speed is rpm 1900
